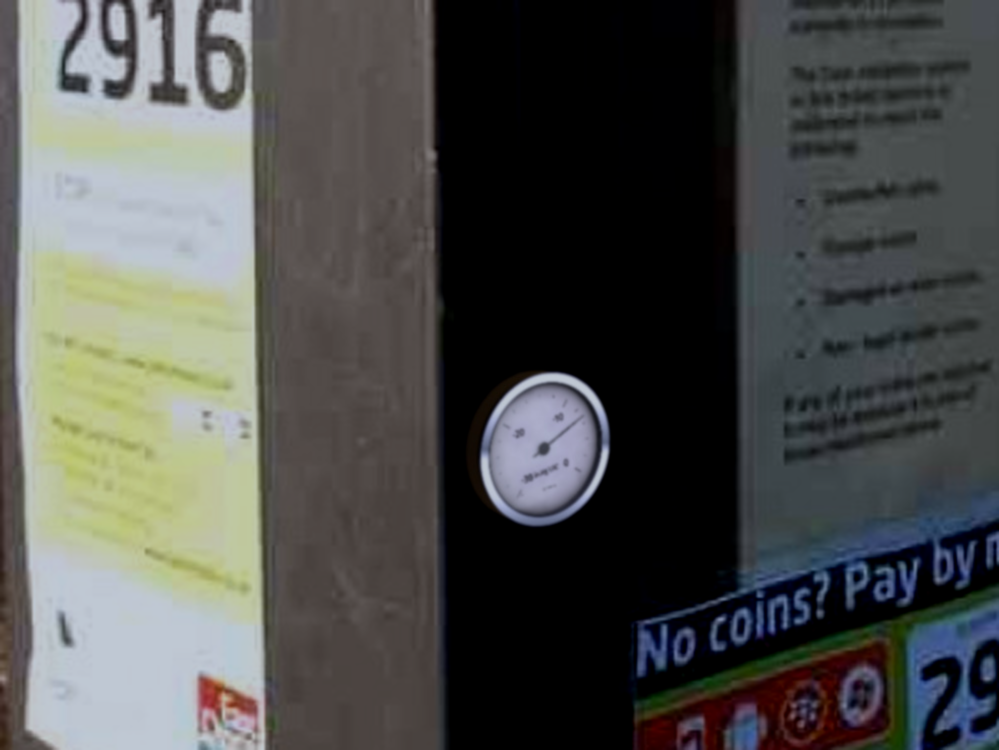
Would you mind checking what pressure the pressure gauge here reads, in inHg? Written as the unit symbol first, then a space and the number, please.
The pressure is inHg -7
